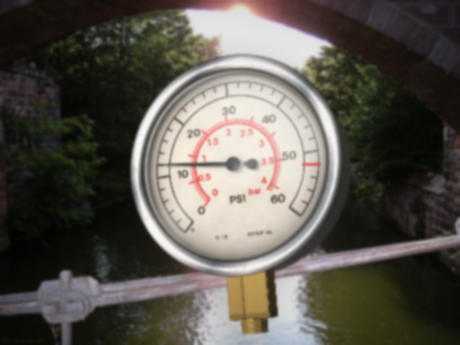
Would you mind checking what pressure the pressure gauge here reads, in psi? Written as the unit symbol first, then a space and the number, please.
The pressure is psi 12
